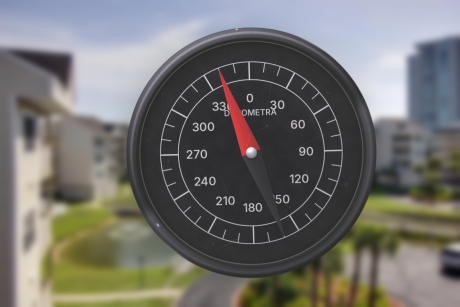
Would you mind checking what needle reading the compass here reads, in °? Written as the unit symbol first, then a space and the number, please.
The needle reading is ° 340
